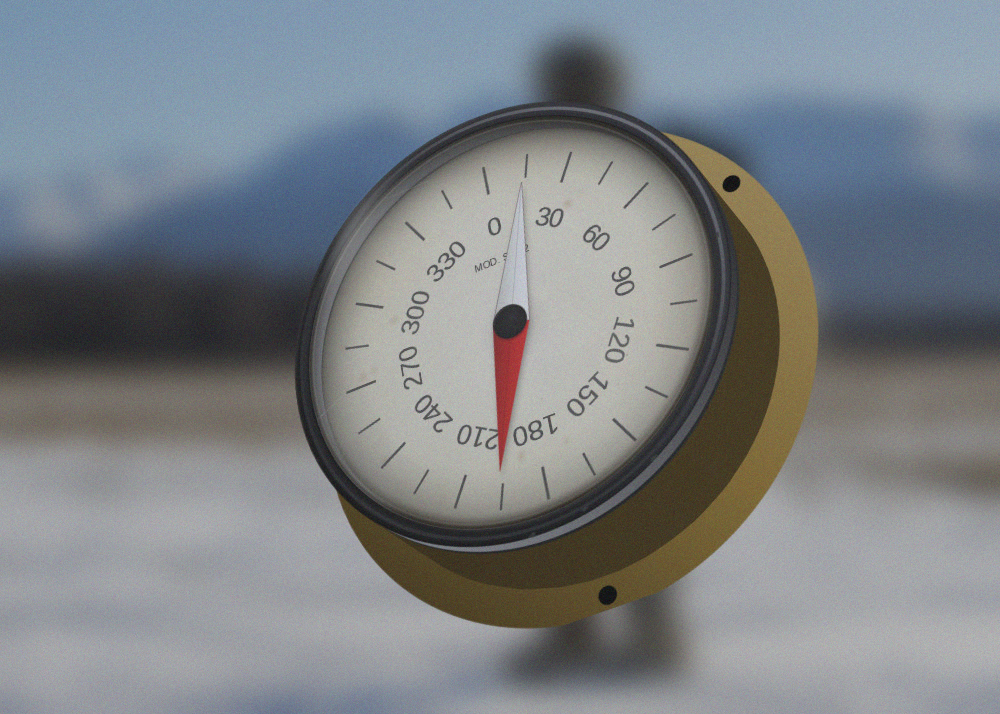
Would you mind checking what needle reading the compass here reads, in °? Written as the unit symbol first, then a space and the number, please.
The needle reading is ° 195
